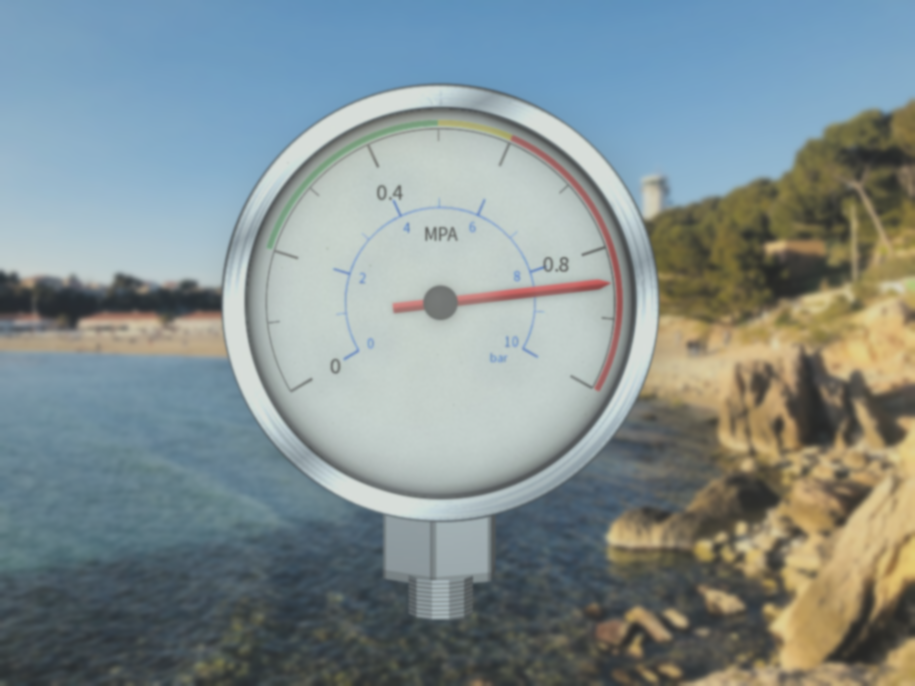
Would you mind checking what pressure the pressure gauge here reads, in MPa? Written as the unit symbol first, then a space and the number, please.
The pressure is MPa 0.85
